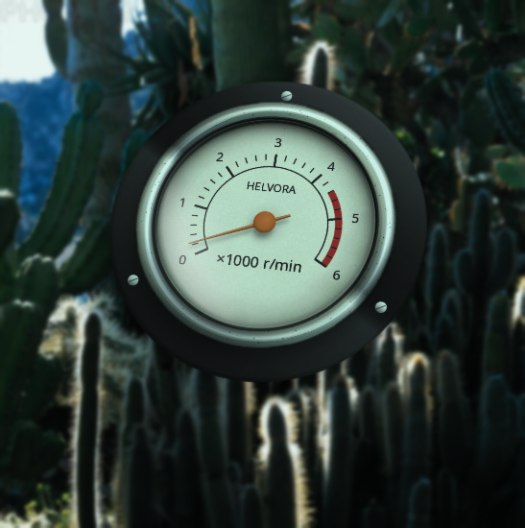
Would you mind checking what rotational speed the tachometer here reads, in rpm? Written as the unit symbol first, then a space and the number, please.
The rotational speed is rpm 200
